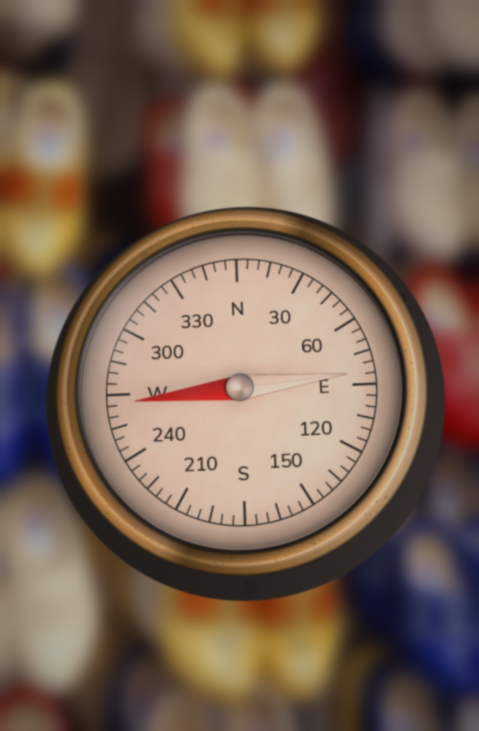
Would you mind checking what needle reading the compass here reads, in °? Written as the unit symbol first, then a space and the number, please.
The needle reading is ° 265
